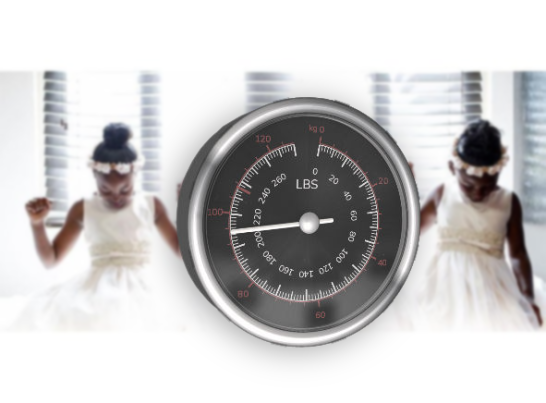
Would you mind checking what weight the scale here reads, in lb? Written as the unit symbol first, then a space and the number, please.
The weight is lb 210
